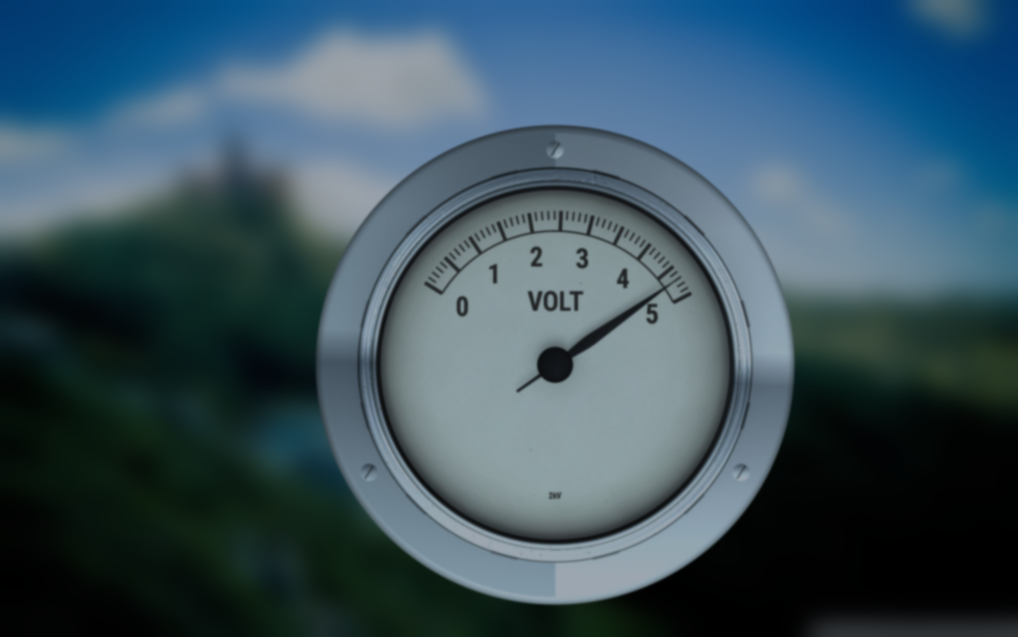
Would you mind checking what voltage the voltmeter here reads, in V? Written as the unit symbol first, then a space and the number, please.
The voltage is V 4.7
